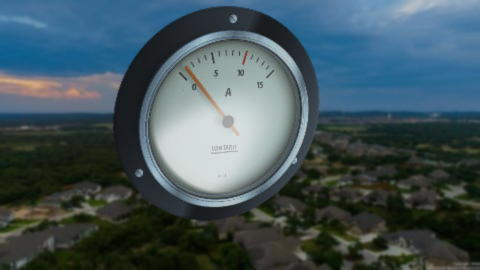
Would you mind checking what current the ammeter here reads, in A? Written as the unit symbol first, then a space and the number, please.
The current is A 1
